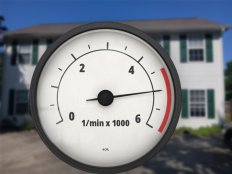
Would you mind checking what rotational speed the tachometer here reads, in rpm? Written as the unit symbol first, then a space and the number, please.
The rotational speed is rpm 5000
